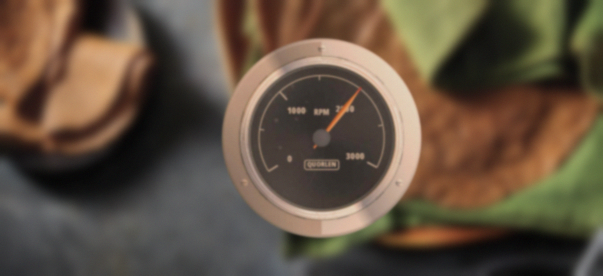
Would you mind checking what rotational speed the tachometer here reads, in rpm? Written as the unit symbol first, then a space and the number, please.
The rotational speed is rpm 2000
